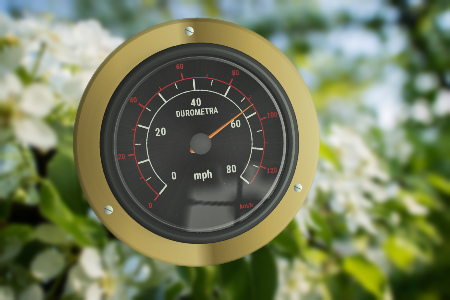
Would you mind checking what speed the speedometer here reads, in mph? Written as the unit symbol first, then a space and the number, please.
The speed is mph 57.5
